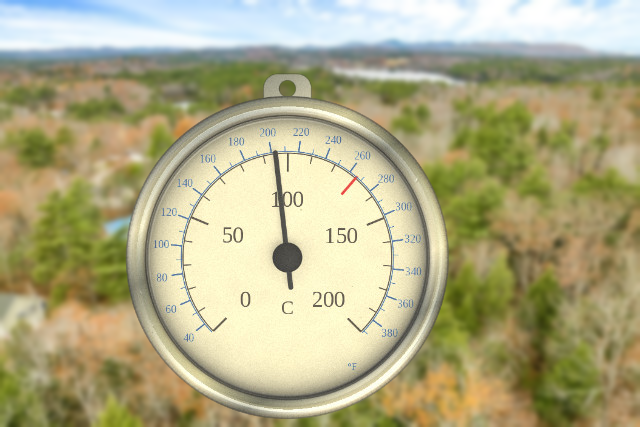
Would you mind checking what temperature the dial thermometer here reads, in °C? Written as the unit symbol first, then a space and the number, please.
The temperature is °C 95
